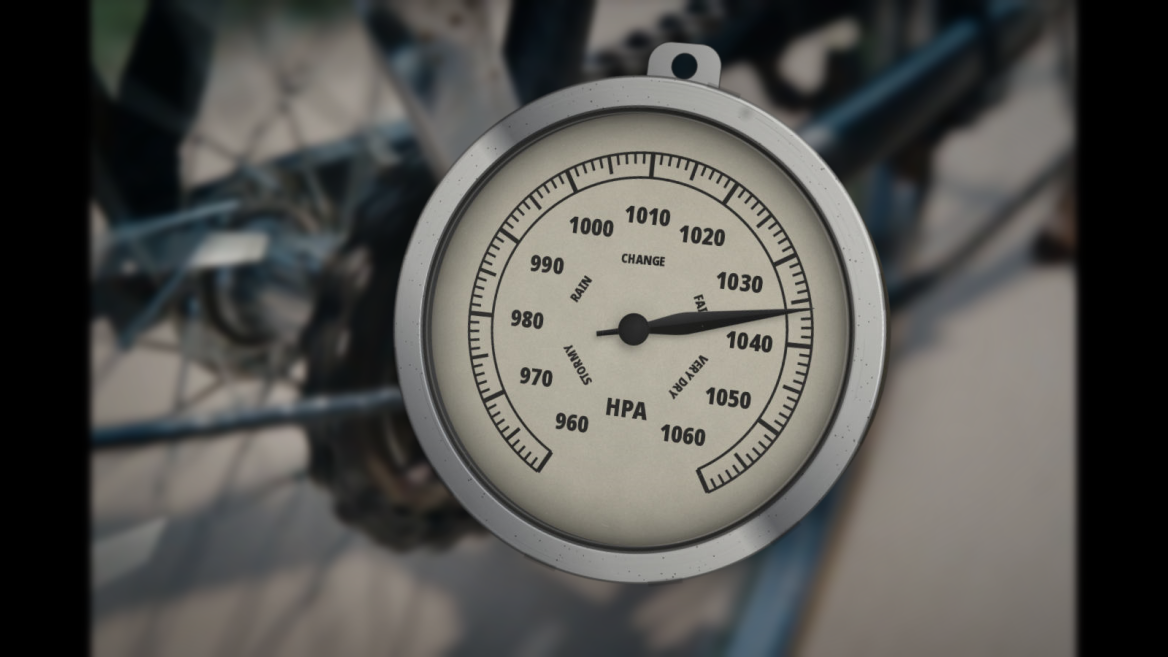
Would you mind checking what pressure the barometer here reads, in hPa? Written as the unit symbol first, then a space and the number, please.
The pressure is hPa 1036
